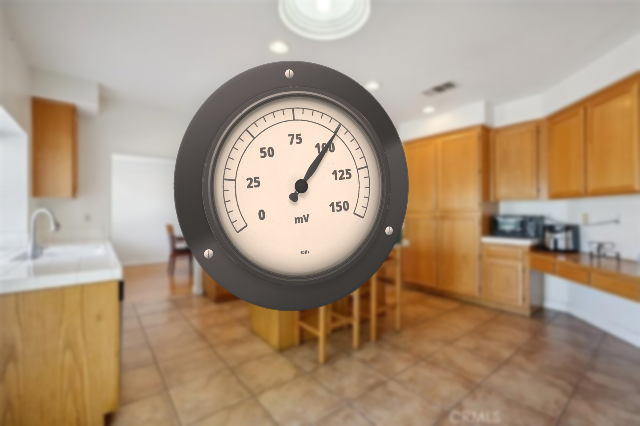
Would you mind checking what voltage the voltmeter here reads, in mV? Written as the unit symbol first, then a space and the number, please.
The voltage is mV 100
